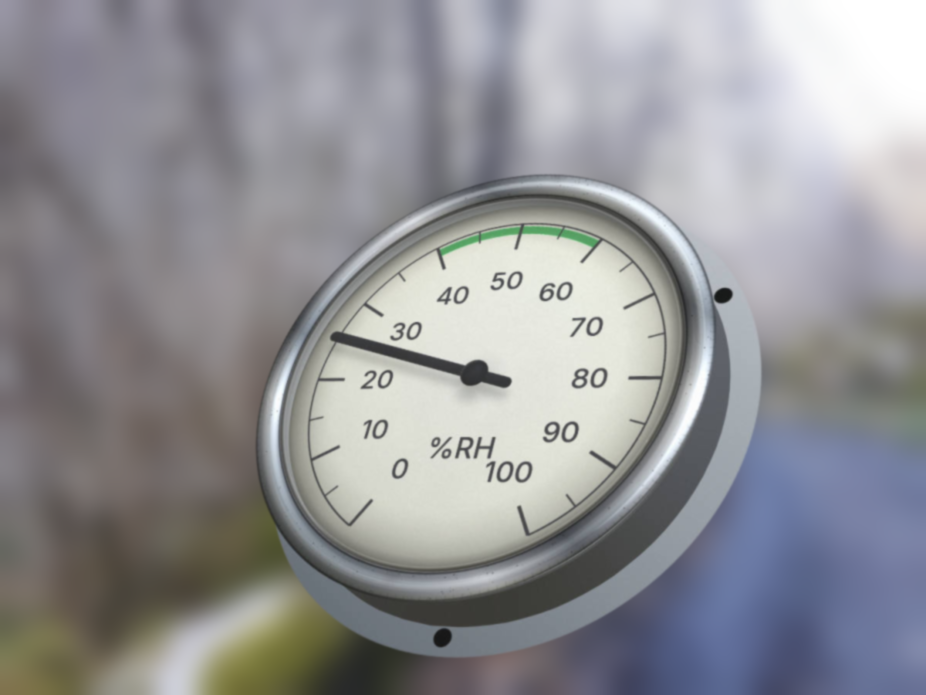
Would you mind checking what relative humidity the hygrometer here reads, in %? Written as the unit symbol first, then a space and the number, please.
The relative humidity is % 25
